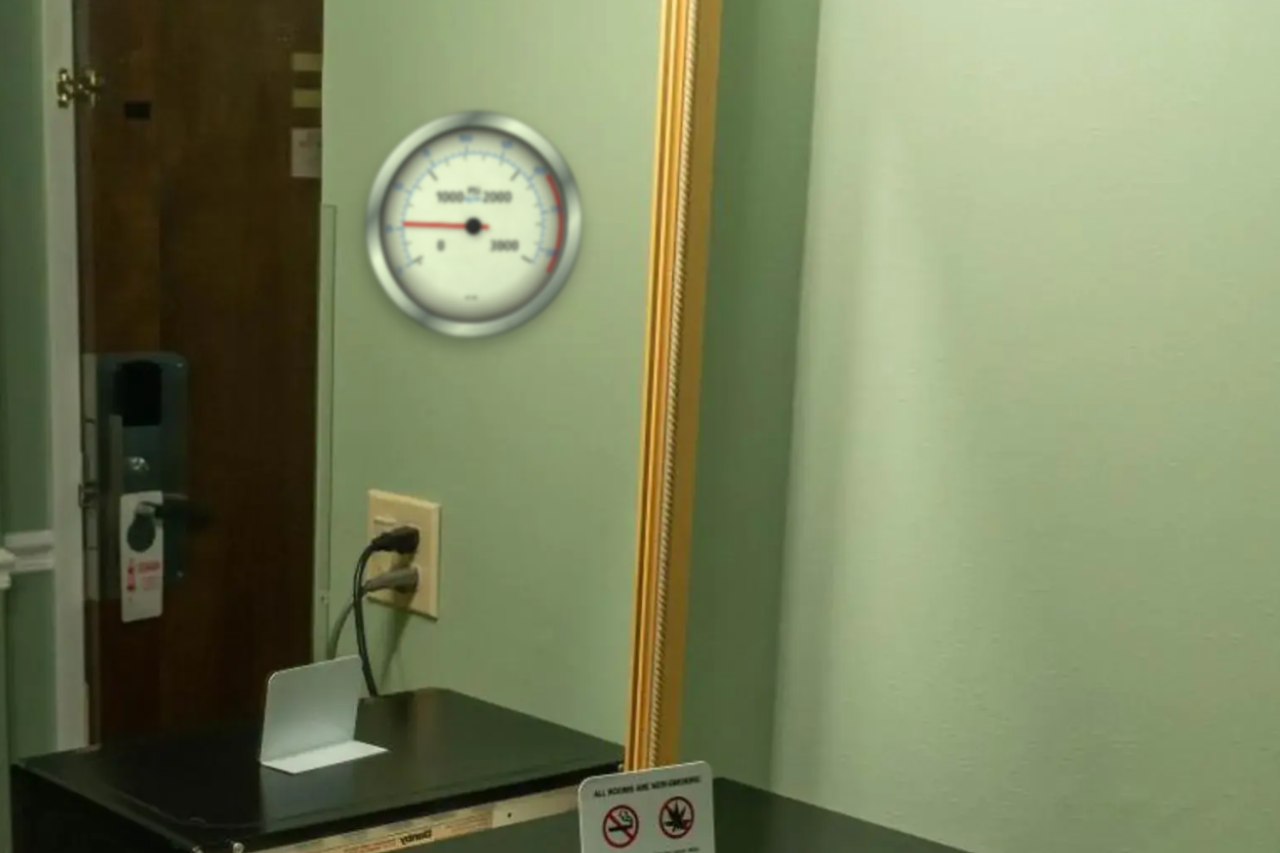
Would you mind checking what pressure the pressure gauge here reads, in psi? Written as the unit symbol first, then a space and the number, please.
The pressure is psi 400
